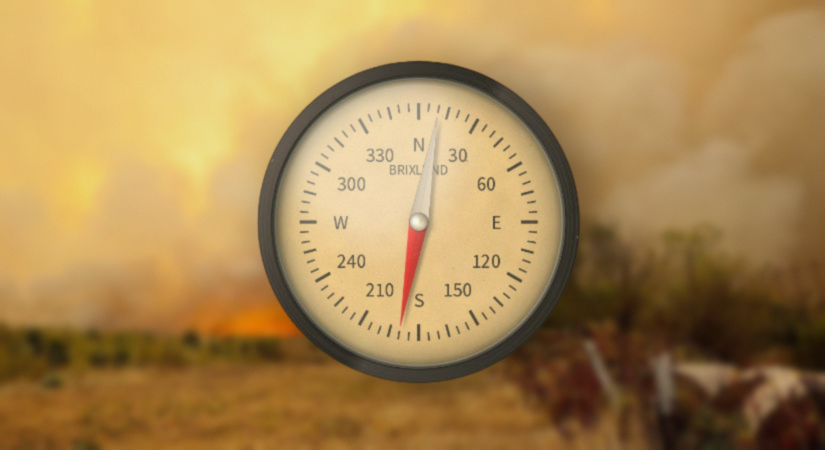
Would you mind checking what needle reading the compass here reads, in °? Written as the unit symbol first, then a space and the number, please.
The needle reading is ° 190
